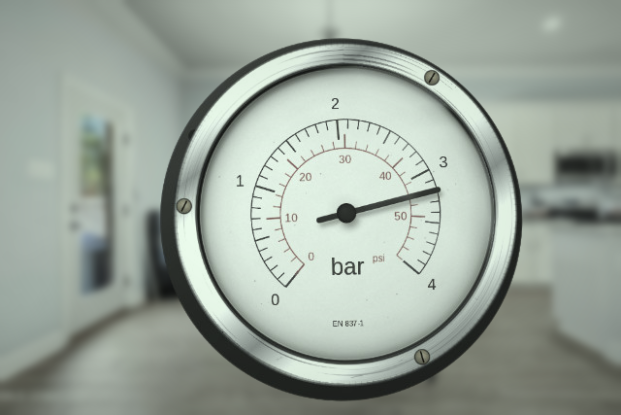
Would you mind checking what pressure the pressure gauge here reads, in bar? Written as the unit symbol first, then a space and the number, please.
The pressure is bar 3.2
